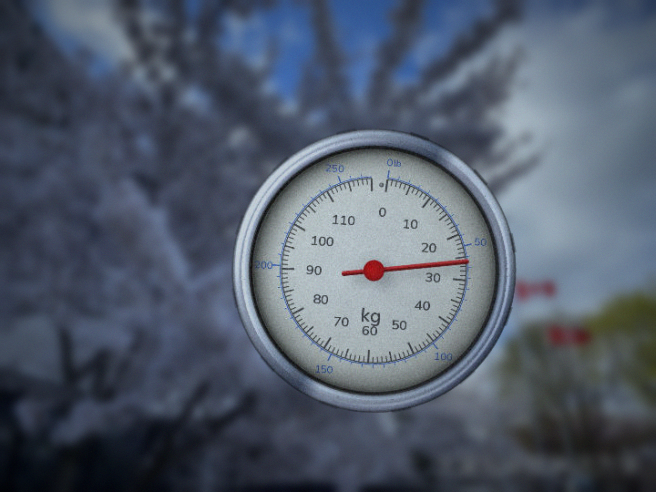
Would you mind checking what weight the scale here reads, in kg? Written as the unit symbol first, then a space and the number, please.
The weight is kg 26
